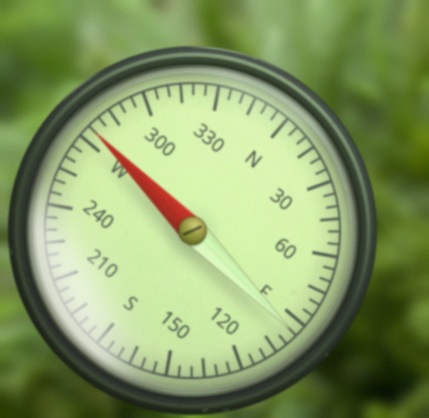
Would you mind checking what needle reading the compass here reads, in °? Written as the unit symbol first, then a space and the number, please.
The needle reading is ° 275
